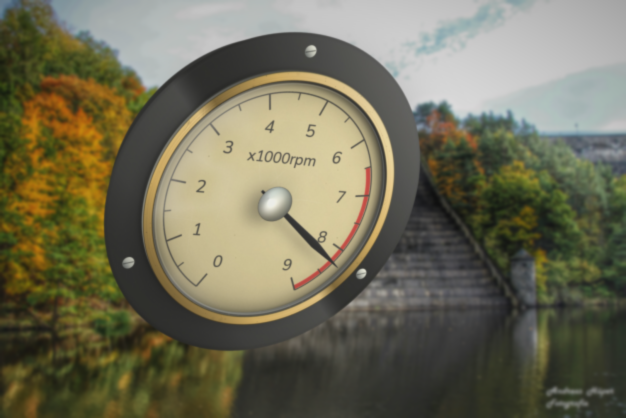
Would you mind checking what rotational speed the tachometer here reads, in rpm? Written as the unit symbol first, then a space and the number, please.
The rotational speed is rpm 8250
